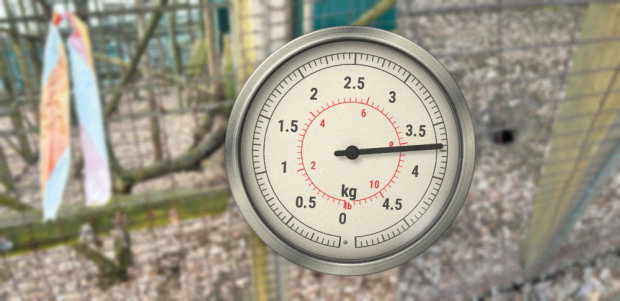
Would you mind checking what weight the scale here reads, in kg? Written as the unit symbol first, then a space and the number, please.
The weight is kg 3.7
